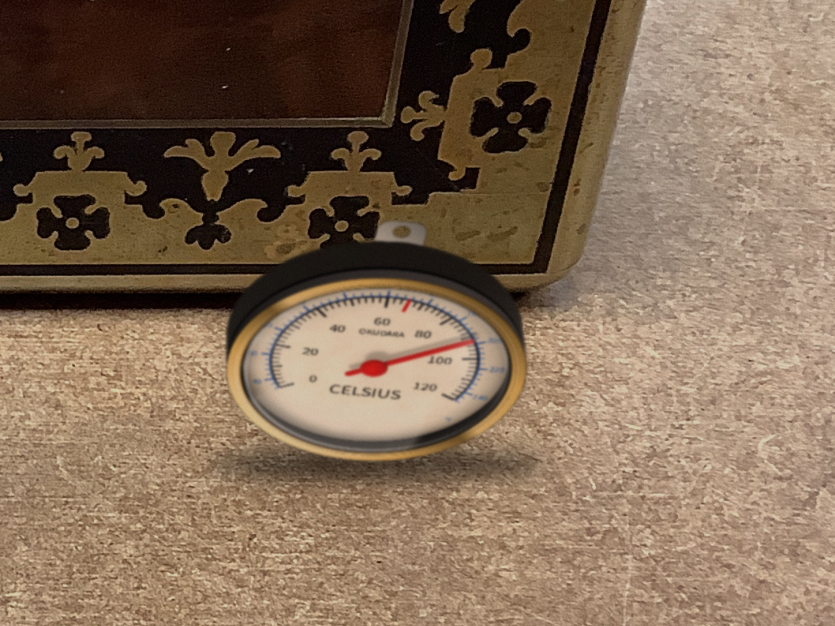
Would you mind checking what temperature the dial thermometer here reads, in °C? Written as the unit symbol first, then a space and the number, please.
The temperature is °C 90
